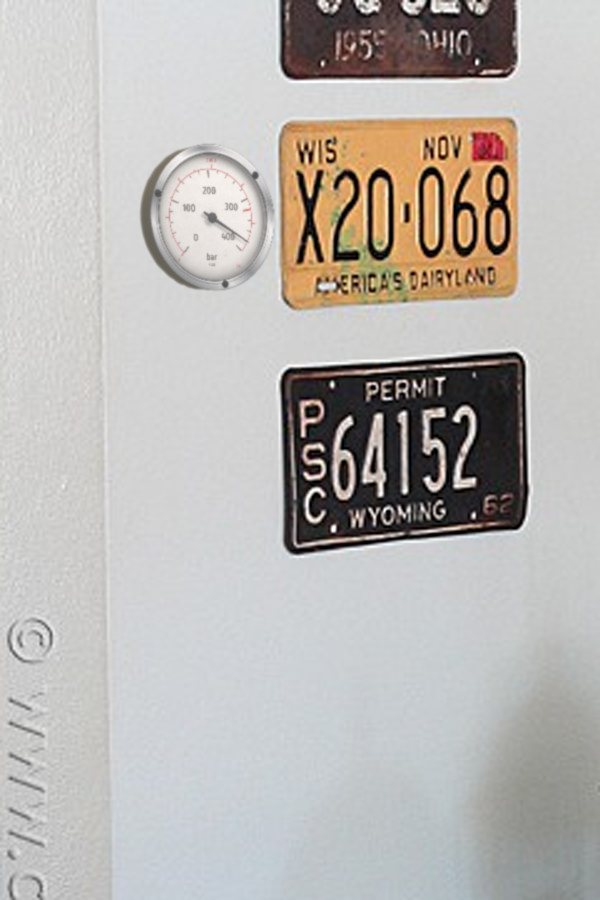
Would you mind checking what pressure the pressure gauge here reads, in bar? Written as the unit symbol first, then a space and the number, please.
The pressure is bar 380
